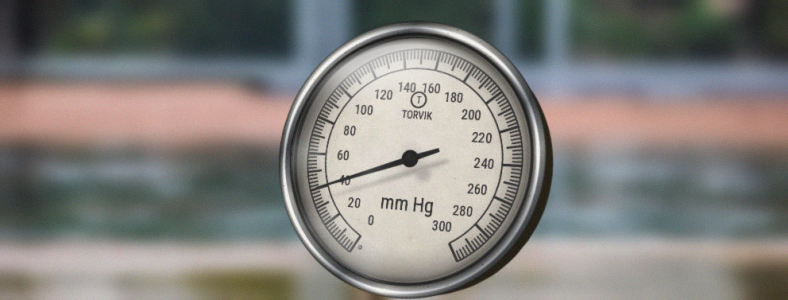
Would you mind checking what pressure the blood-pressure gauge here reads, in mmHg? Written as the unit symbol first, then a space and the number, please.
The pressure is mmHg 40
